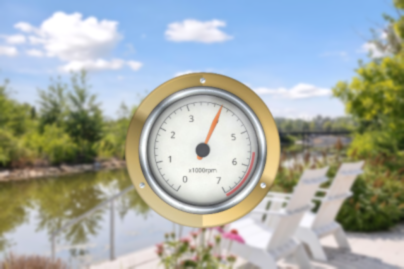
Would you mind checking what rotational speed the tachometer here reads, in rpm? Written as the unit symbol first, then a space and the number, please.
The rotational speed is rpm 4000
